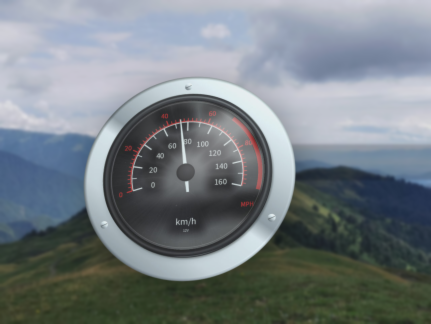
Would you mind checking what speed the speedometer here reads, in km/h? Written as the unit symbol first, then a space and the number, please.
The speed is km/h 75
